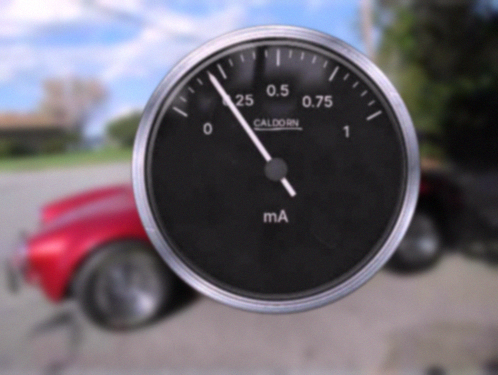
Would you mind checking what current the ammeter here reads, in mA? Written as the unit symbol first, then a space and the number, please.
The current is mA 0.2
